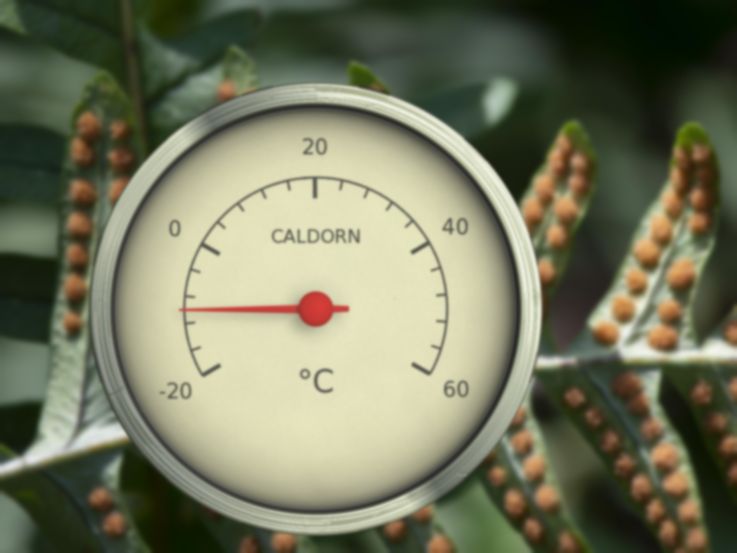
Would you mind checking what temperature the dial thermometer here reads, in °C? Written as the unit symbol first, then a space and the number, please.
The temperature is °C -10
